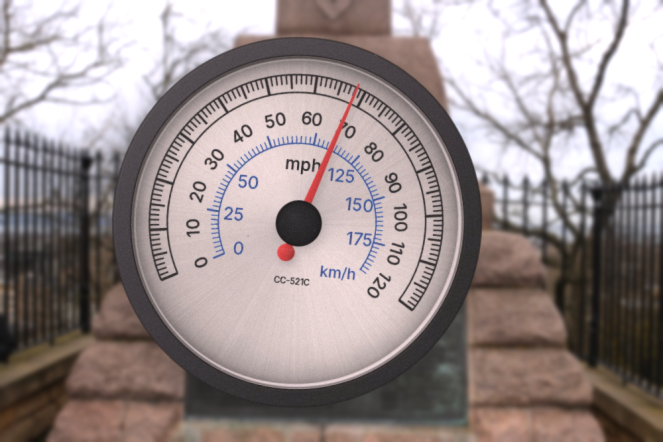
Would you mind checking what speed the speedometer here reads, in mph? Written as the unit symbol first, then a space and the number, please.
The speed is mph 68
